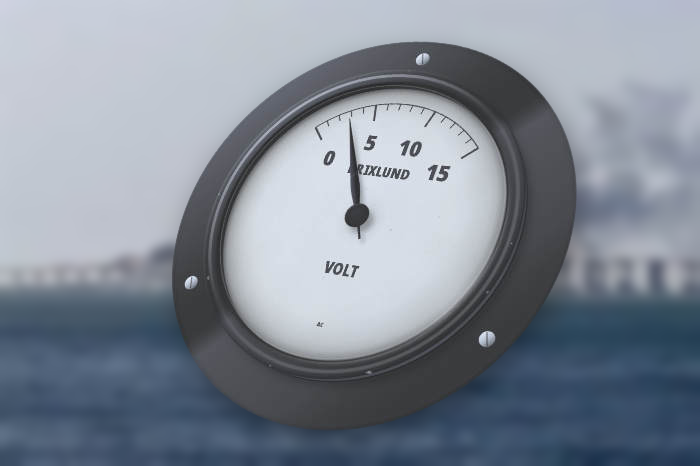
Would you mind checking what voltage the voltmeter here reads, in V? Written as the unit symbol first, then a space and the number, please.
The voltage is V 3
